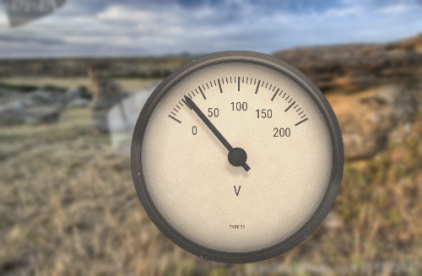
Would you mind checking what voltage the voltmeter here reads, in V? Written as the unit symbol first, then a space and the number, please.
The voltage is V 30
